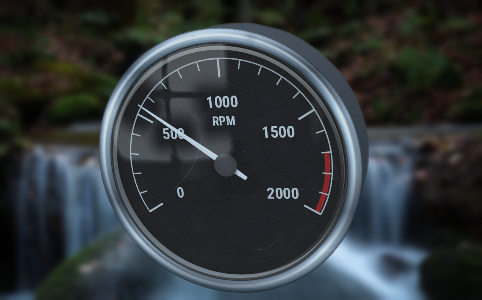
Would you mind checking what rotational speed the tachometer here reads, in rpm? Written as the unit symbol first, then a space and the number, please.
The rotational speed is rpm 550
